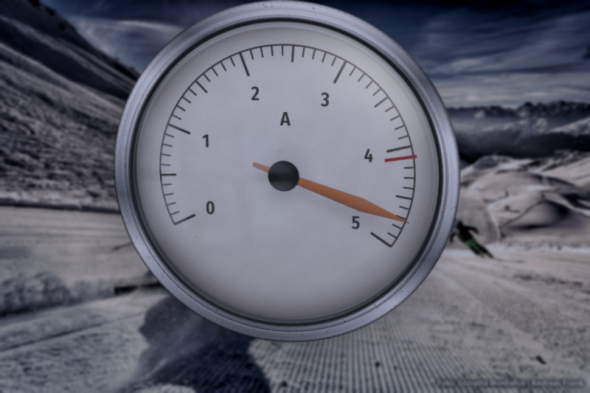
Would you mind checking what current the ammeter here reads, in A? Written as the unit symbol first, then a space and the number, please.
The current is A 4.7
